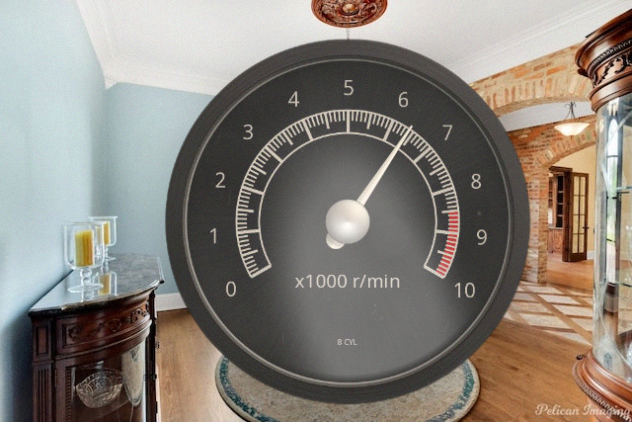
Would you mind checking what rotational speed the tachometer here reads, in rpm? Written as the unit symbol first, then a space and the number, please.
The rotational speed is rpm 6400
